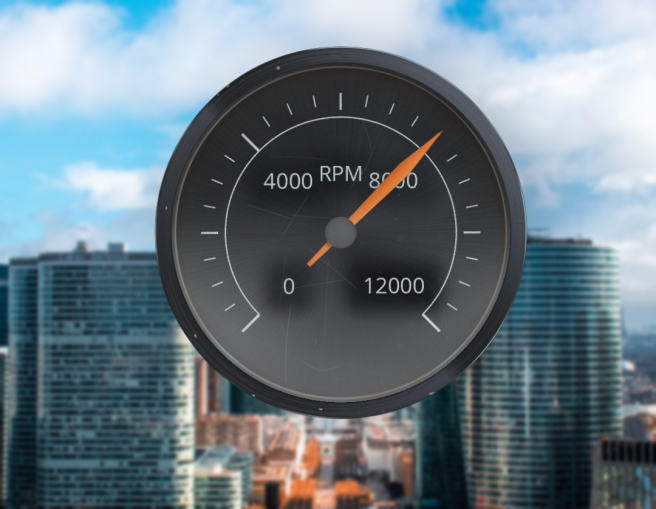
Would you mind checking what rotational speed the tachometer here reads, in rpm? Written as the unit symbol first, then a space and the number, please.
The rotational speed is rpm 8000
